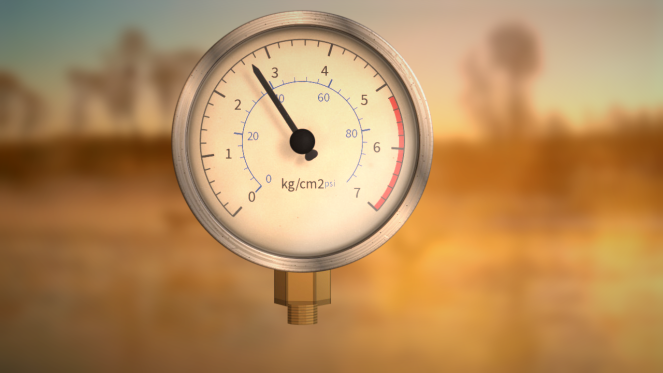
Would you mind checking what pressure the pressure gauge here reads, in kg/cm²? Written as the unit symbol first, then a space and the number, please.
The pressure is kg/cm² 2.7
